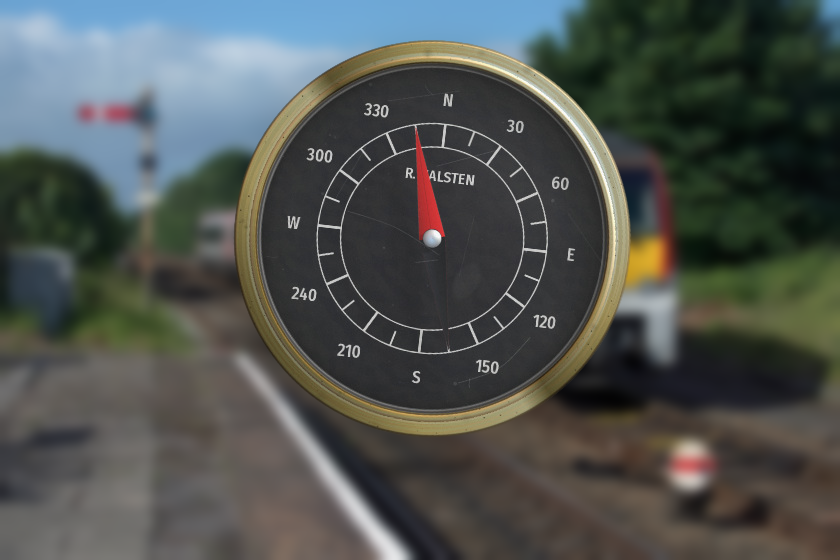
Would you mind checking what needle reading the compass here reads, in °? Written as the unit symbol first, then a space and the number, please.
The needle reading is ° 345
